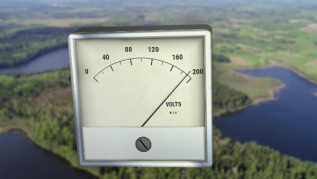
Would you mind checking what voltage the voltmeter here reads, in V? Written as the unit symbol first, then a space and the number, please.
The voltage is V 190
